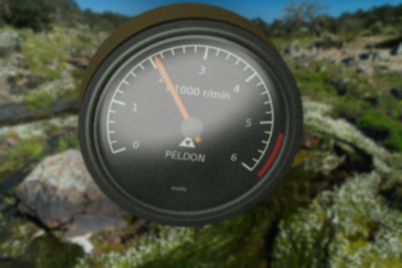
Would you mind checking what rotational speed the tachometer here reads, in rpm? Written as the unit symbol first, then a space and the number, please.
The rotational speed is rpm 2100
